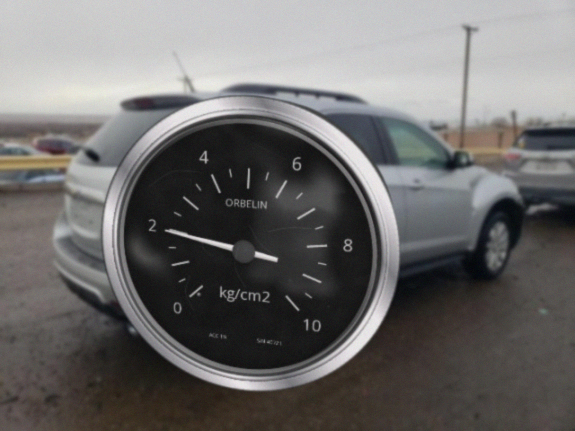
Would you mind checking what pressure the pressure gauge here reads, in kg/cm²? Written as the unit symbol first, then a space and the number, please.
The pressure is kg/cm² 2
